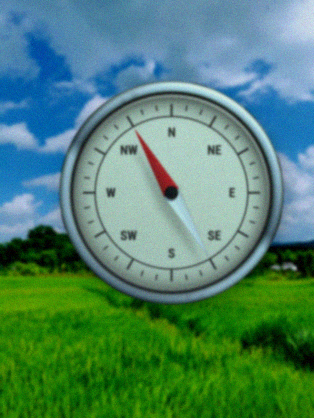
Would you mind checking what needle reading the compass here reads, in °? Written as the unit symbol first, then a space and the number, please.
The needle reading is ° 330
